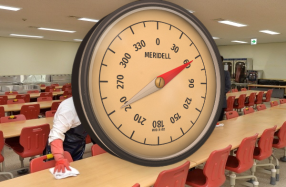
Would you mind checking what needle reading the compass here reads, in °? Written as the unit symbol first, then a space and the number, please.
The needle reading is ° 60
